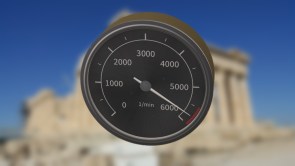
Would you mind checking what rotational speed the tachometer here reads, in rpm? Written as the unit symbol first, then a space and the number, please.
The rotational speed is rpm 5750
